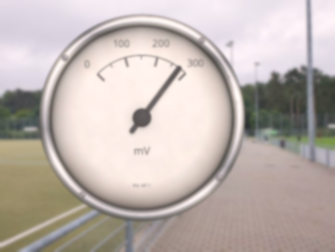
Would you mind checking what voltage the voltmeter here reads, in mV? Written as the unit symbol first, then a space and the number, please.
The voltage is mV 275
